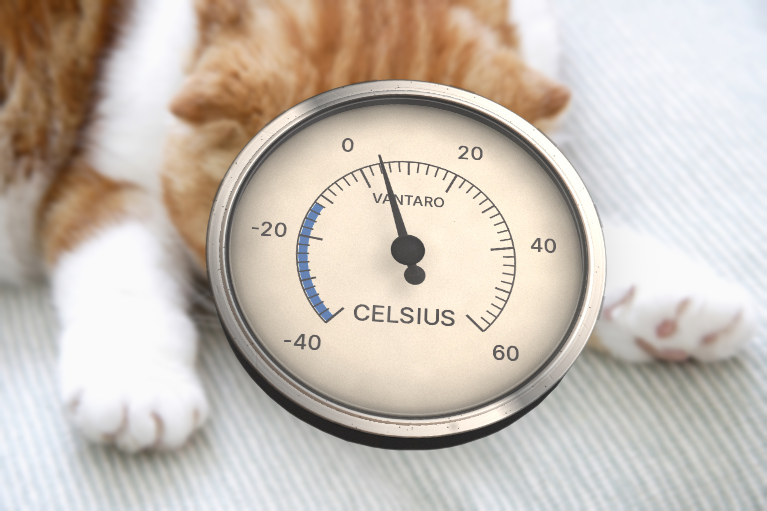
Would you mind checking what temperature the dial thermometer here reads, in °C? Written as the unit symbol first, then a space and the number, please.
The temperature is °C 4
